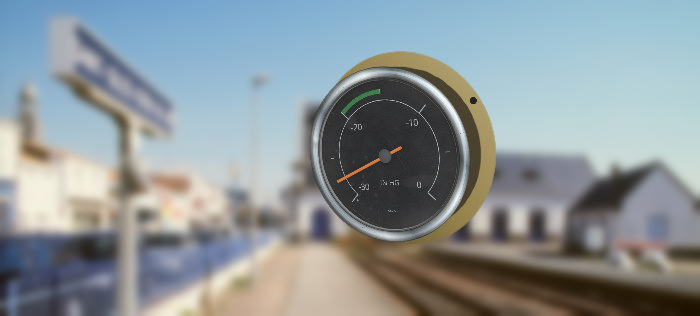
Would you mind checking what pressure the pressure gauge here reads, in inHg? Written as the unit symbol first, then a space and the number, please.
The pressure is inHg -27.5
